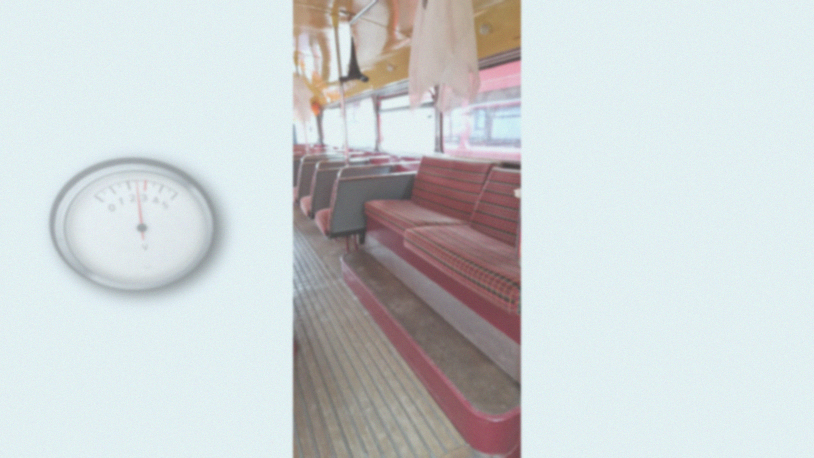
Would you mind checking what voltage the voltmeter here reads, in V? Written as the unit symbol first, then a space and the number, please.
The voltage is V 2.5
